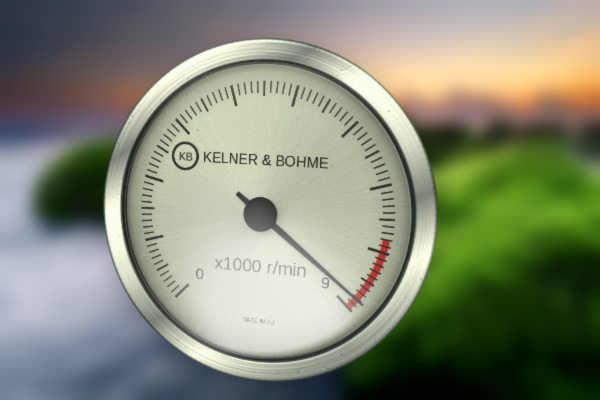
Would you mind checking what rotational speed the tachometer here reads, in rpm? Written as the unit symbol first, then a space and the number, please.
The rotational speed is rpm 8800
